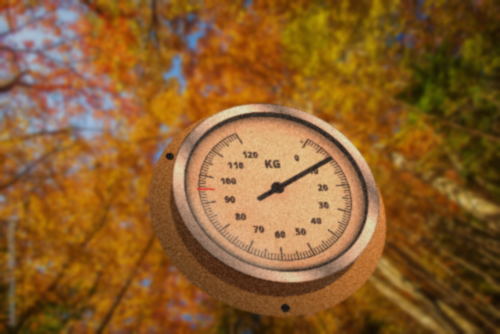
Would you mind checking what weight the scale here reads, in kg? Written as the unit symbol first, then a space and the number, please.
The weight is kg 10
